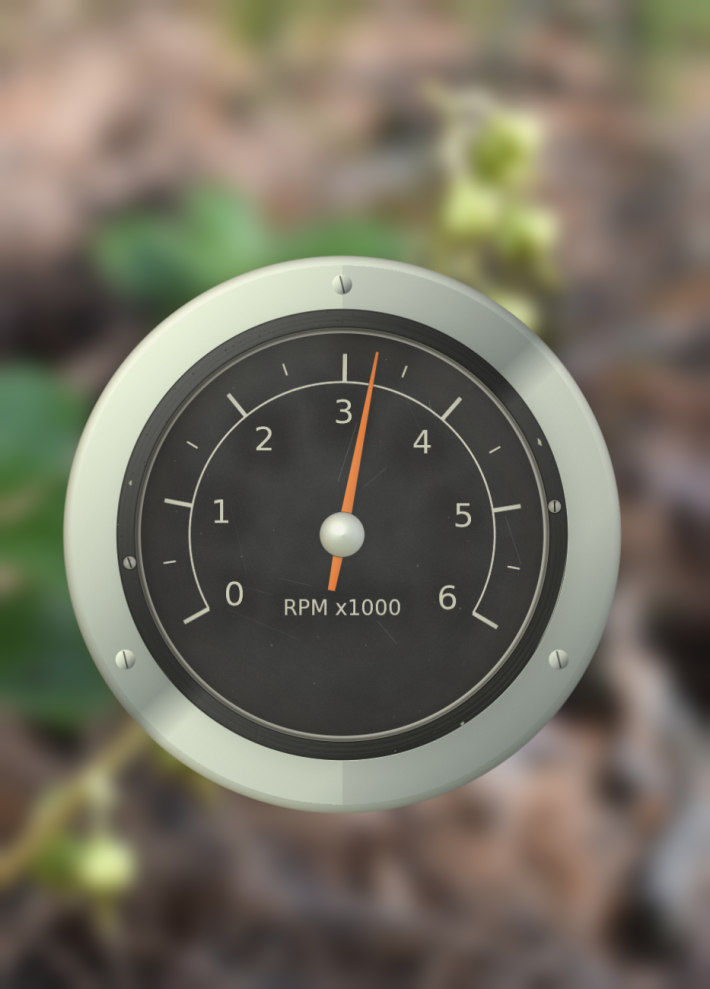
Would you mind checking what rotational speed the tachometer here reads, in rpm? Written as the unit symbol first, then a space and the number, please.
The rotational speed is rpm 3250
